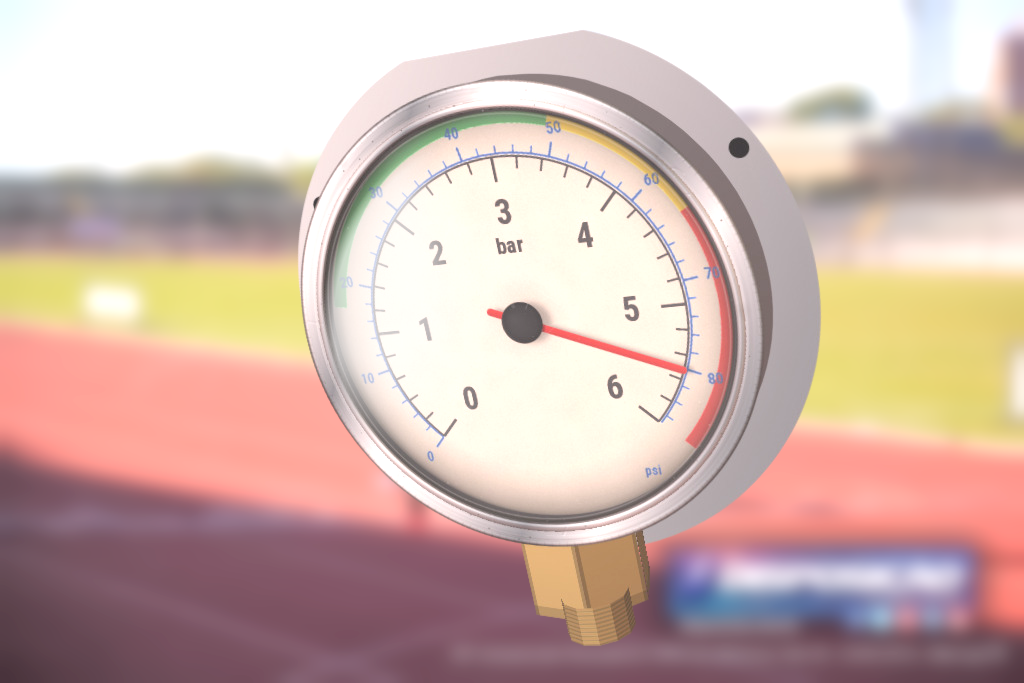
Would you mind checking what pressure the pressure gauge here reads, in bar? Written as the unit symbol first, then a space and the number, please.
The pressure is bar 5.5
